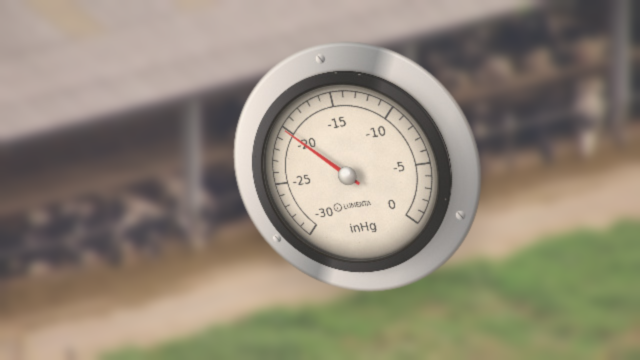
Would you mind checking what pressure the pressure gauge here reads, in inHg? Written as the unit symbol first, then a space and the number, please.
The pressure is inHg -20
